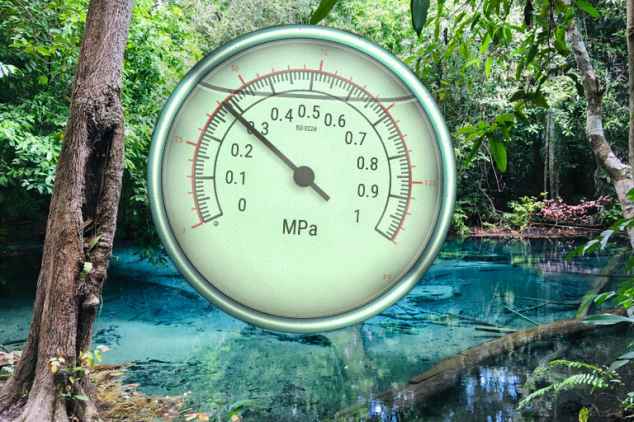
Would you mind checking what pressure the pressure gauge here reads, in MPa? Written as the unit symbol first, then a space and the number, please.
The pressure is MPa 0.28
